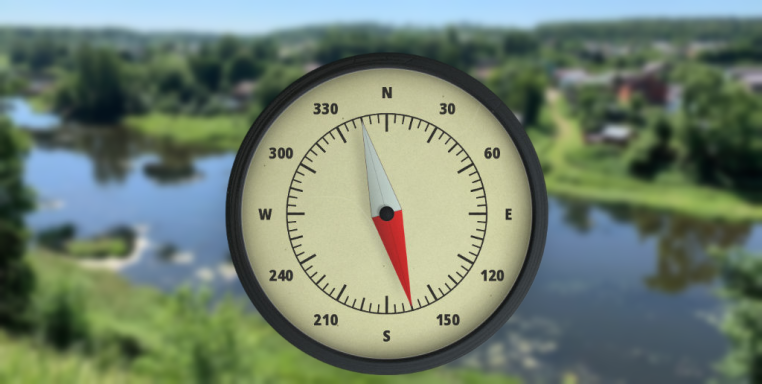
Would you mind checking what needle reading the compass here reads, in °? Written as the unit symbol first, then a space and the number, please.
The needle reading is ° 165
